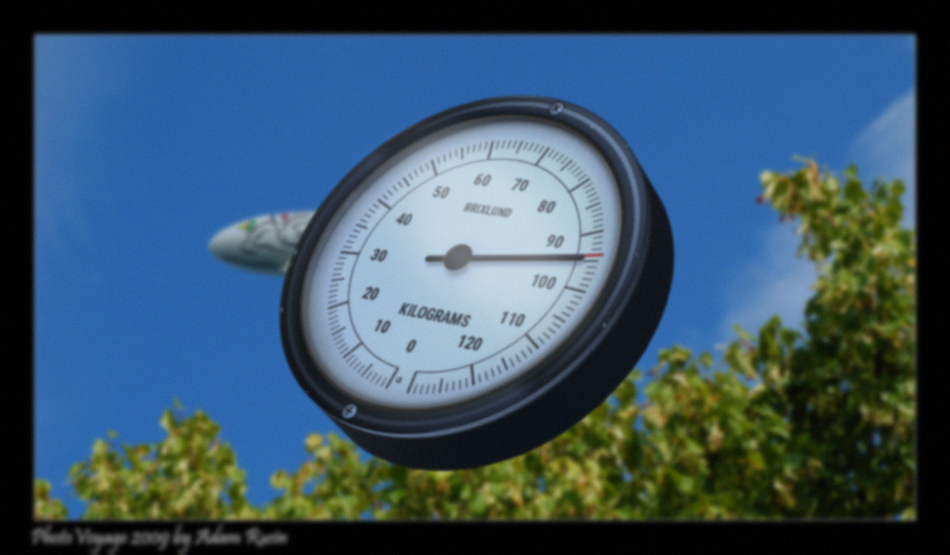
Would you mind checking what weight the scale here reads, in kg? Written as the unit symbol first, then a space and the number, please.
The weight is kg 95
